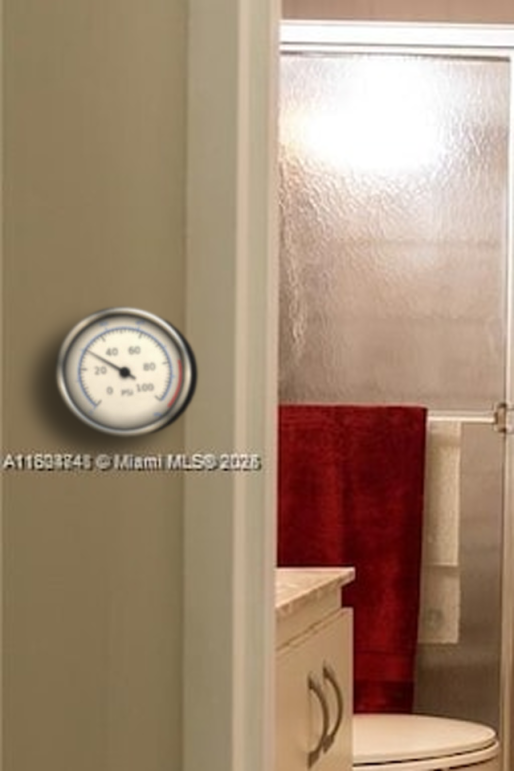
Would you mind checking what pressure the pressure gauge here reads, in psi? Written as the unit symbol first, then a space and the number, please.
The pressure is psi 30
